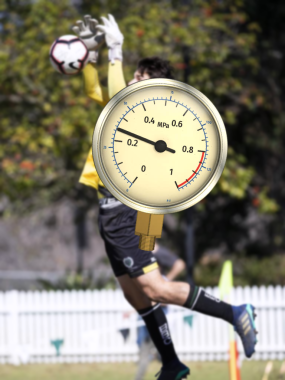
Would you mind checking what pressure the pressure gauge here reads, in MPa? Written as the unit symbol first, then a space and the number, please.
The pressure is MPa 0.25
